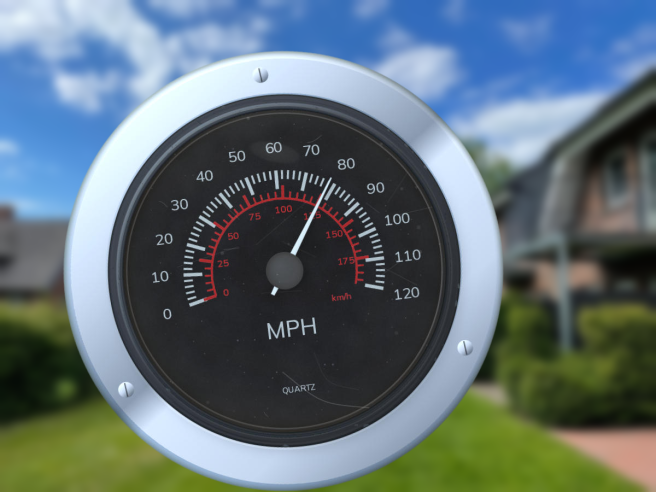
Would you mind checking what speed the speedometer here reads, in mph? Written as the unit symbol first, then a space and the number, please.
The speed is mph 78
